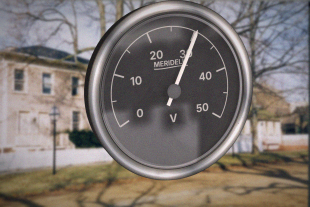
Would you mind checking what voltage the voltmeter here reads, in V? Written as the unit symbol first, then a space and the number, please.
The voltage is V 30
